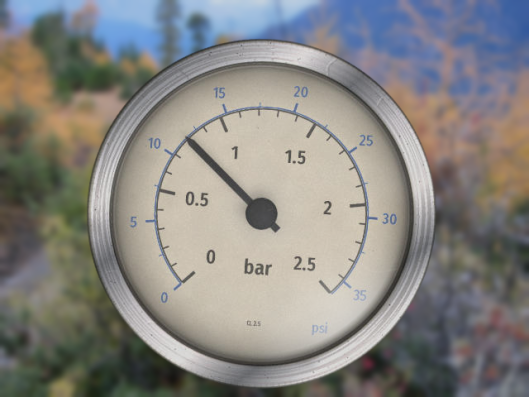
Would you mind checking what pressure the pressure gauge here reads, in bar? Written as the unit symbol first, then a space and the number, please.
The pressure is bar 0.8
